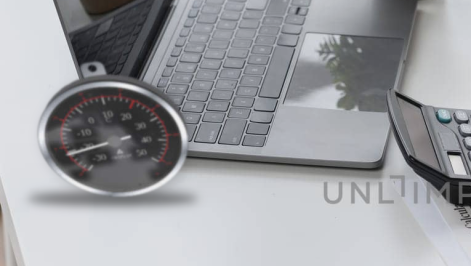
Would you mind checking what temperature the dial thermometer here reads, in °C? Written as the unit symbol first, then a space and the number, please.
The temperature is °C -20
